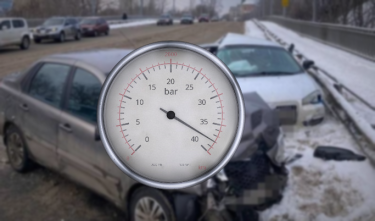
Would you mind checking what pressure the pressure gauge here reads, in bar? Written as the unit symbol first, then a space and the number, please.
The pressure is bar 38
